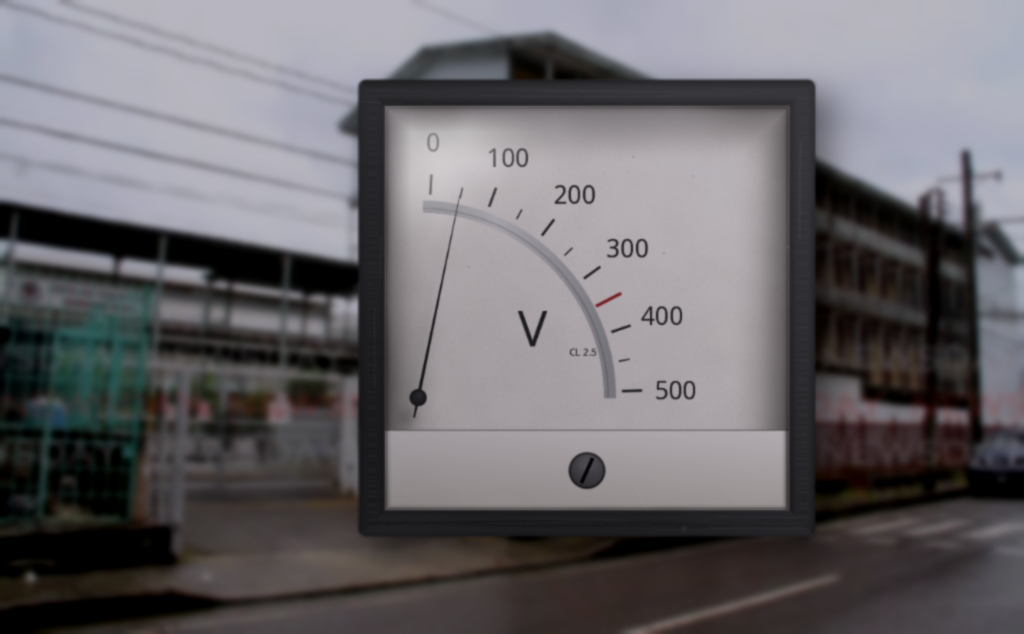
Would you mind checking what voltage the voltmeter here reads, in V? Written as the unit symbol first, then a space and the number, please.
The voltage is V 50
